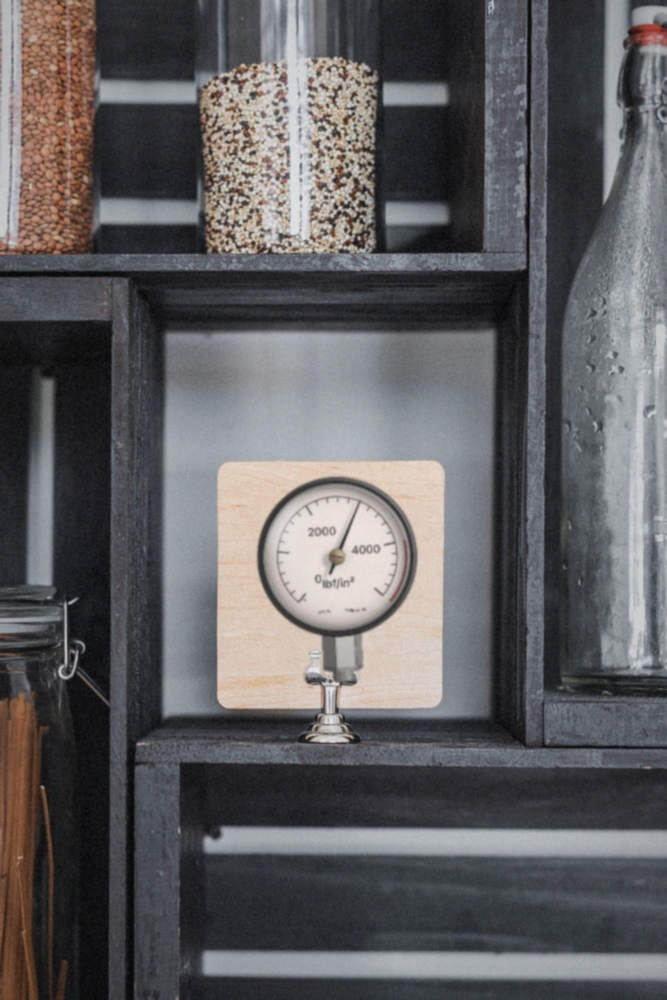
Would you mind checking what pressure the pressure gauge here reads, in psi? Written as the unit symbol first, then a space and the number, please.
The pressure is psi 3000
